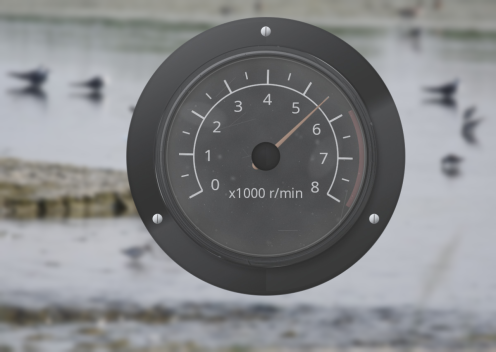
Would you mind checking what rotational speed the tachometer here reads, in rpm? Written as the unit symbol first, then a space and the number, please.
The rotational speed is rpm 5500
